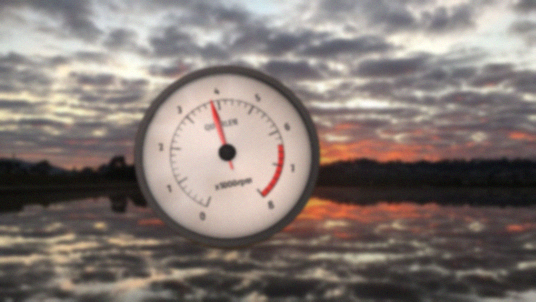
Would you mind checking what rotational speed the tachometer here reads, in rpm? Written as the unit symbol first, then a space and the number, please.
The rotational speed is rpm 3800
